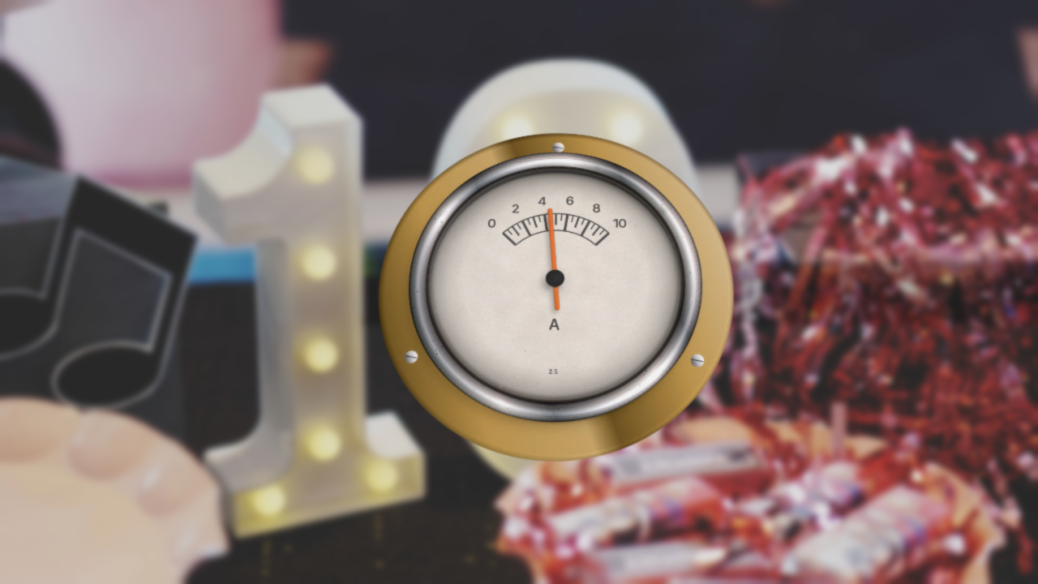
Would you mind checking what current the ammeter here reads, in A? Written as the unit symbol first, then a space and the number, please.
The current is A 4.5
